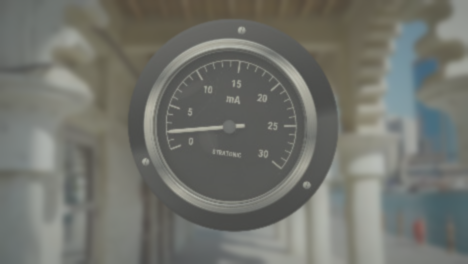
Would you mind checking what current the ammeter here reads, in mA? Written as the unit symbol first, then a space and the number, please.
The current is mA 2
